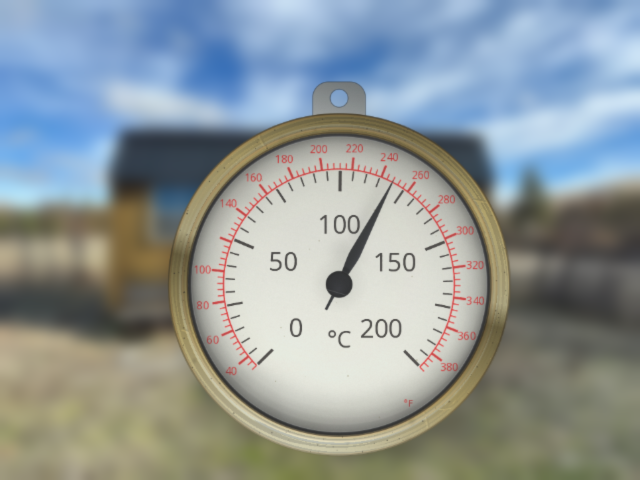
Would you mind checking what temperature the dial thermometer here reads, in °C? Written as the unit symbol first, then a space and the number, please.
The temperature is °C 120
